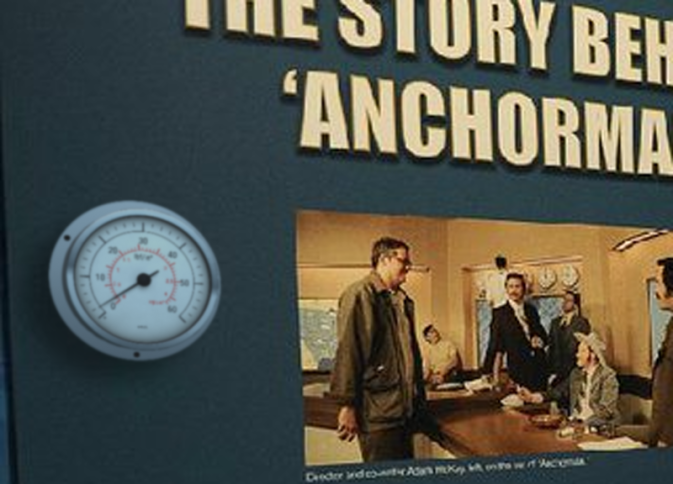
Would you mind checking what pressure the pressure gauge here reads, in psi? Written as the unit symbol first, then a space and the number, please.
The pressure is psi 2
